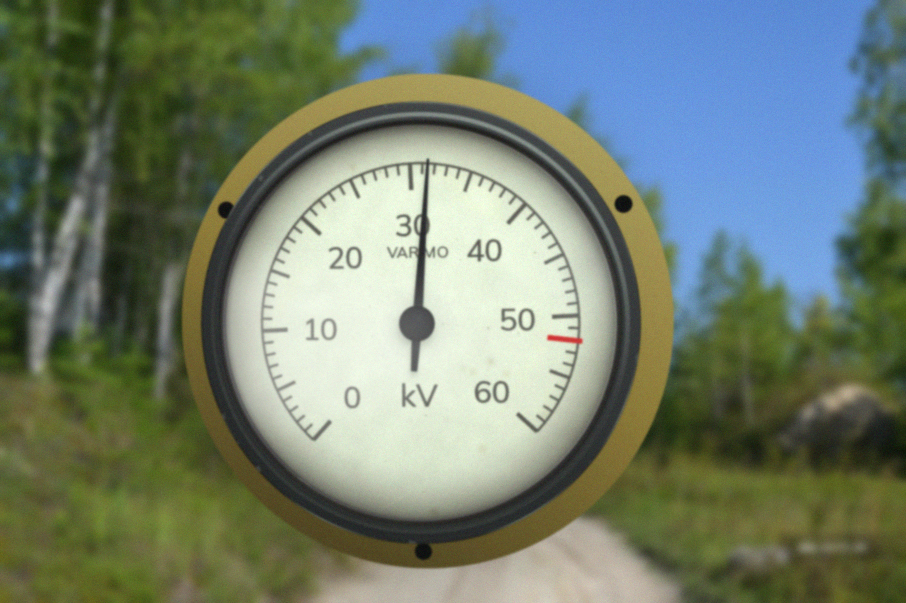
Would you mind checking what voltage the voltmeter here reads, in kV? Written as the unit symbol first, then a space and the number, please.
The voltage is kV 31.5
